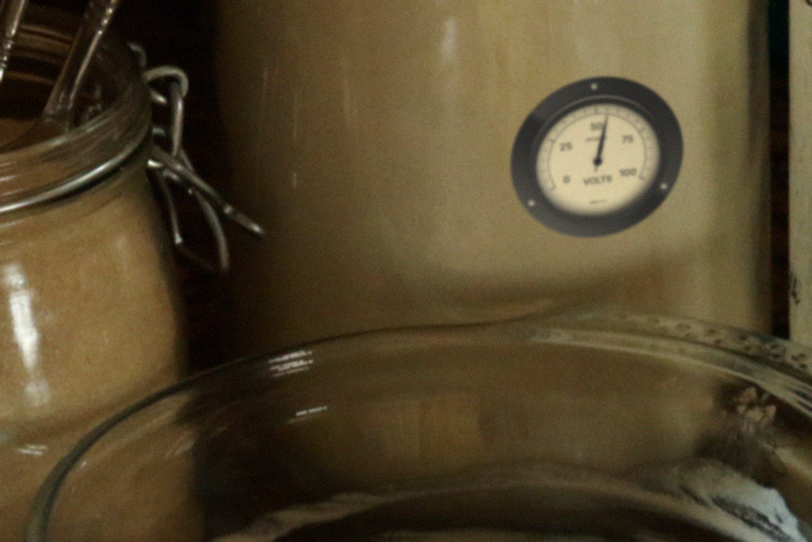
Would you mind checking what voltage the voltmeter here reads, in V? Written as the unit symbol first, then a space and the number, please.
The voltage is V 55
